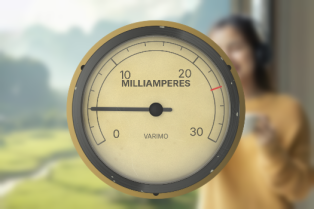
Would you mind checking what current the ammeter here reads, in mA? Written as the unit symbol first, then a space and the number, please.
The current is mA 4
